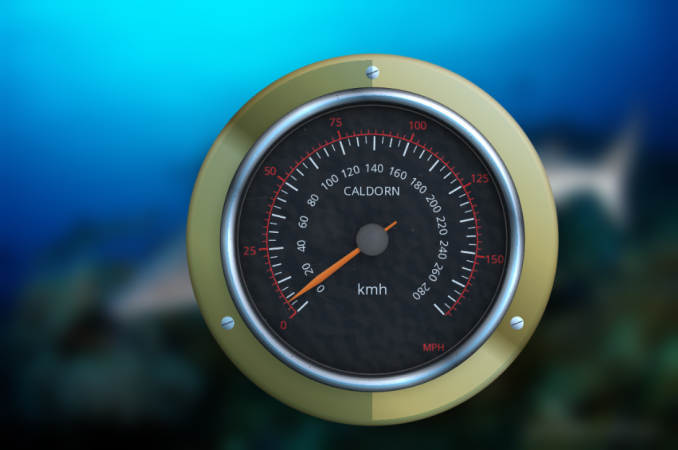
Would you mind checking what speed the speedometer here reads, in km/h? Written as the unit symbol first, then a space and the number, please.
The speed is km/h 7.5
